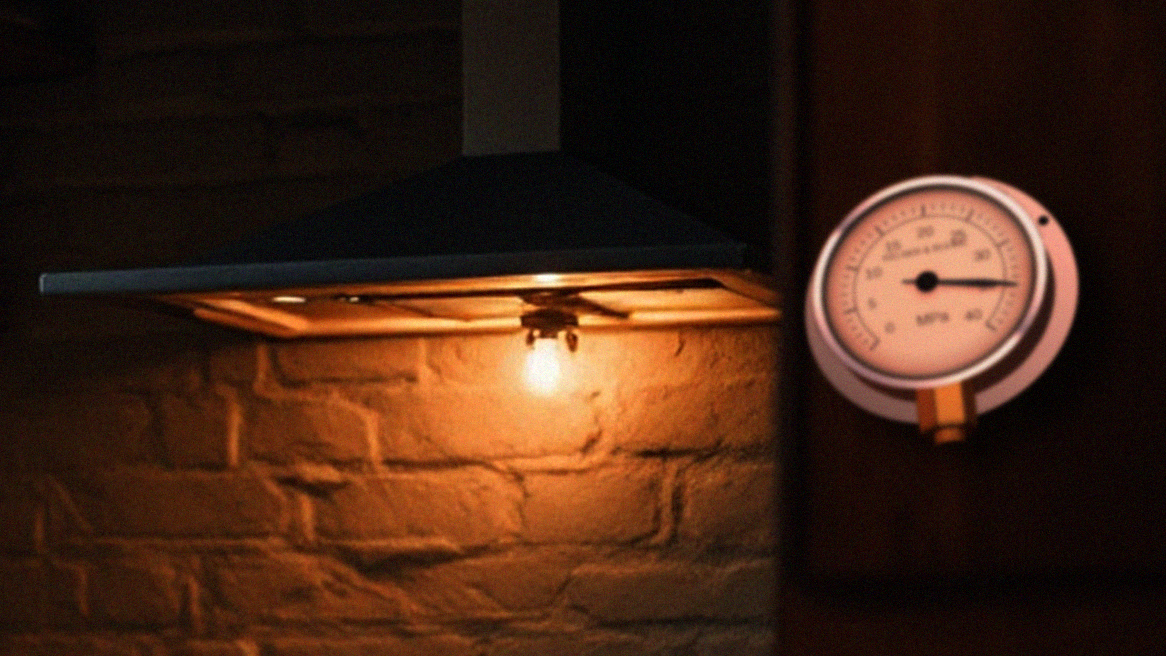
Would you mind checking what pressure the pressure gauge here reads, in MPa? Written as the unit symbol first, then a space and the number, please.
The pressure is MPa 35
